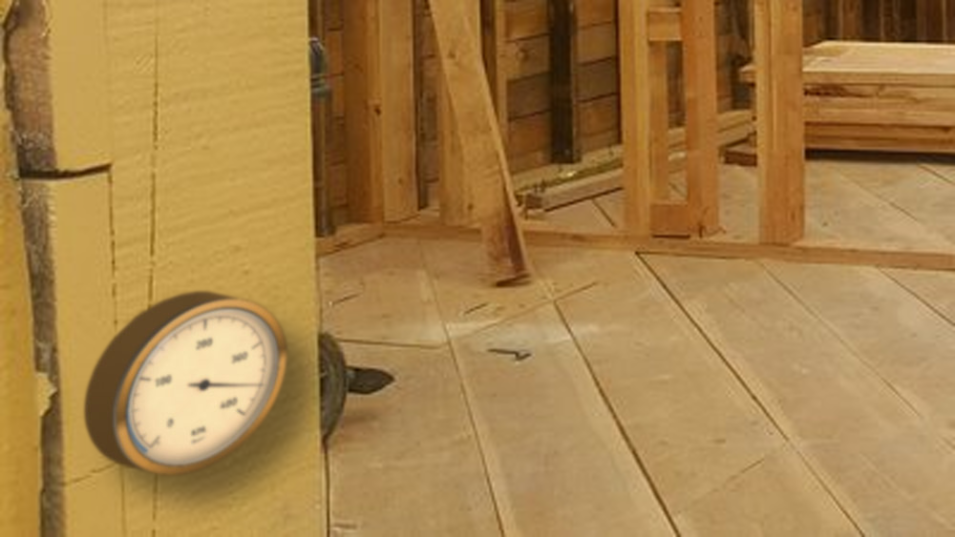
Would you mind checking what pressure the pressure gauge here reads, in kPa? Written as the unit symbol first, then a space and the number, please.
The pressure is kPa 360
